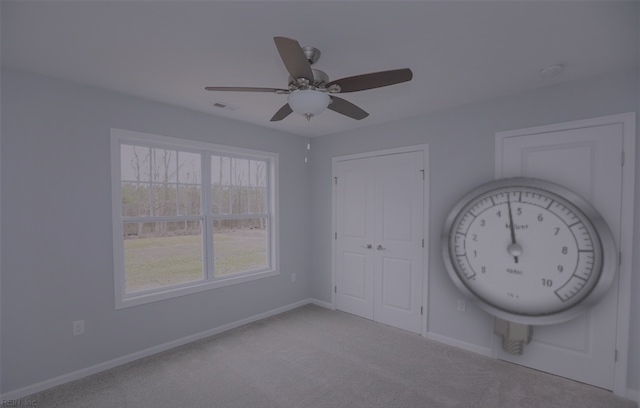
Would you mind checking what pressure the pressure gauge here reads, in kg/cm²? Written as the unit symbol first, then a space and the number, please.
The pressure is kg/cm² 4.6
